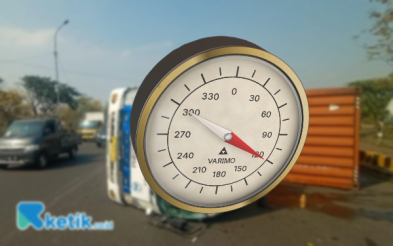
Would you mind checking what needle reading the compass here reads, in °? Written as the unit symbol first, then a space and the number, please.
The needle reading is ° 120
